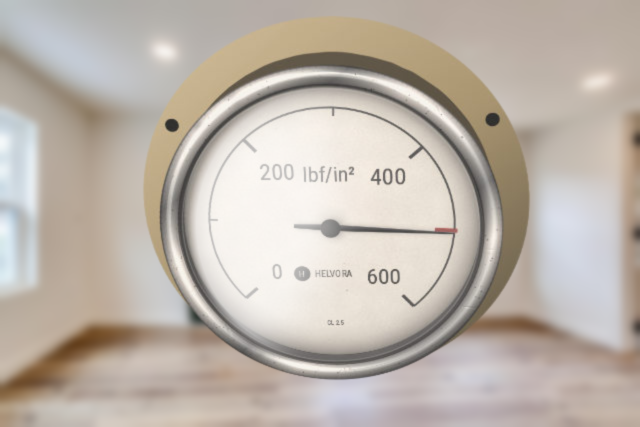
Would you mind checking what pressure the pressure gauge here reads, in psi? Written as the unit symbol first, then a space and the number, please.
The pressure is psi 500
